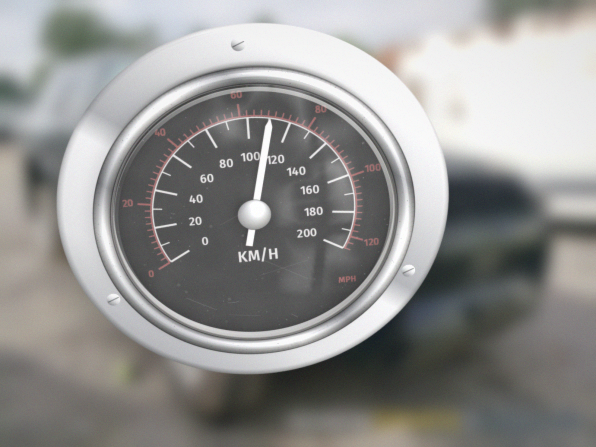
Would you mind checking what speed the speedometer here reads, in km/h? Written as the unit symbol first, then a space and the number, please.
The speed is km/h 110
